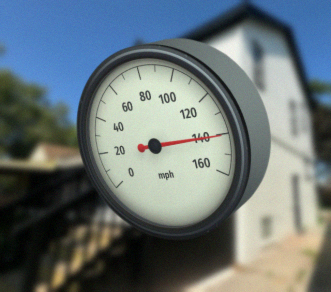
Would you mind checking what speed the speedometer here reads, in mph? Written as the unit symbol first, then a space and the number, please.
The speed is mph 140
